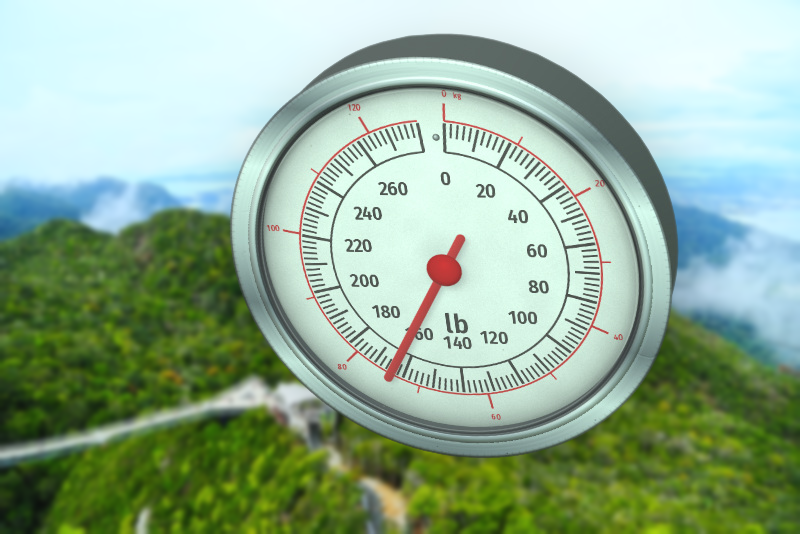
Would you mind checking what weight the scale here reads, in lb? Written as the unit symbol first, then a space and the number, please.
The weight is lb 164
